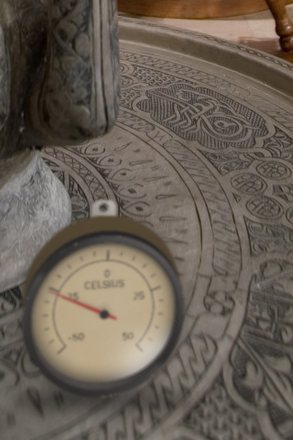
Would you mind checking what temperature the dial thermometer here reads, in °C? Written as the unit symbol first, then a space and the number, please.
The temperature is °C -25
